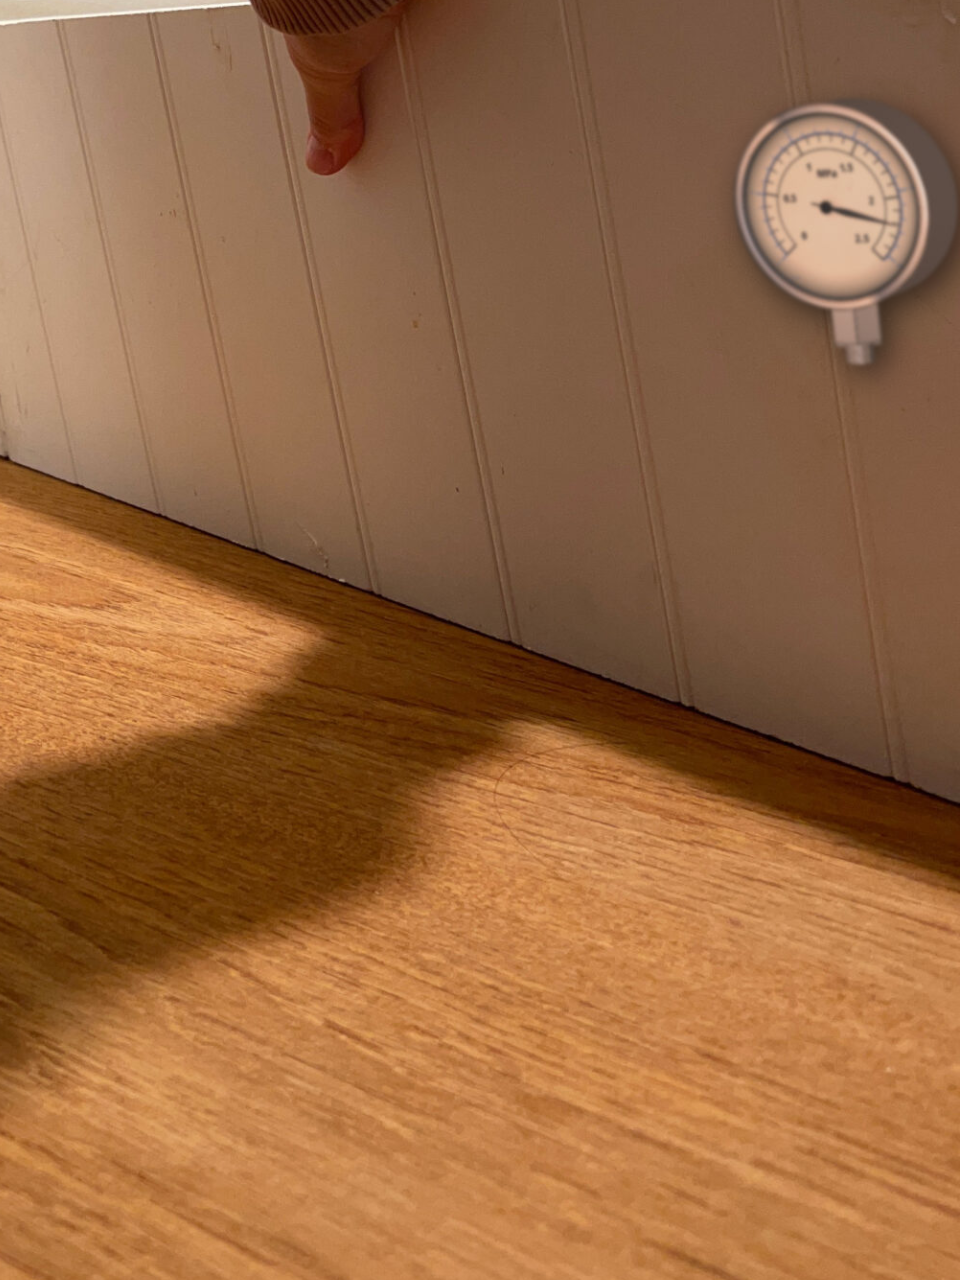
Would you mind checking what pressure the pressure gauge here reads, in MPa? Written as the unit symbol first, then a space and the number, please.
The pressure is MPa 2.2
